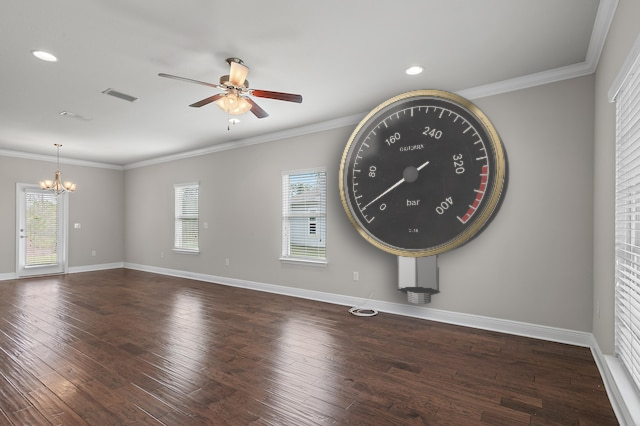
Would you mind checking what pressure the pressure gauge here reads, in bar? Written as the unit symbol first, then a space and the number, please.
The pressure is bar 20
